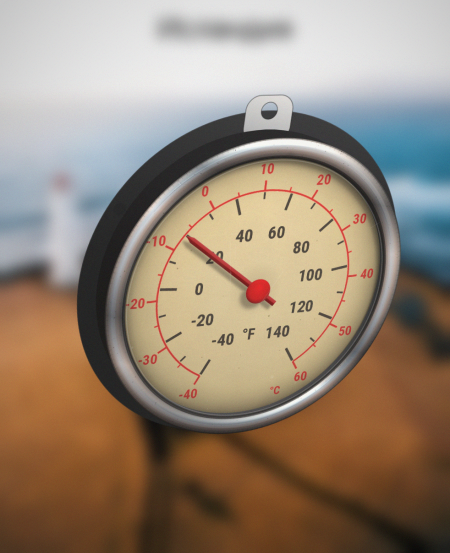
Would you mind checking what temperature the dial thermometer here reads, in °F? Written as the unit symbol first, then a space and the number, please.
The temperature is °F 20
